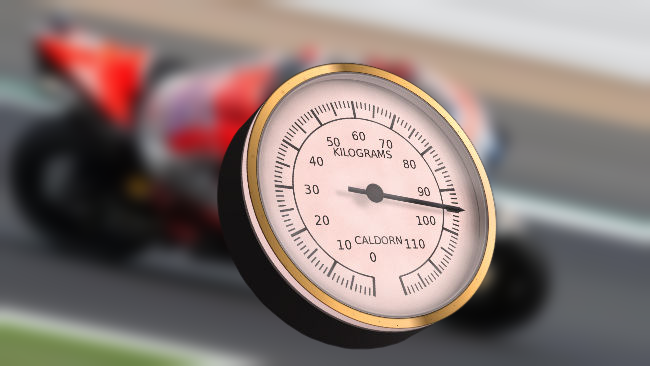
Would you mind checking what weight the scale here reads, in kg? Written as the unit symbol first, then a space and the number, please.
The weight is kg 95
